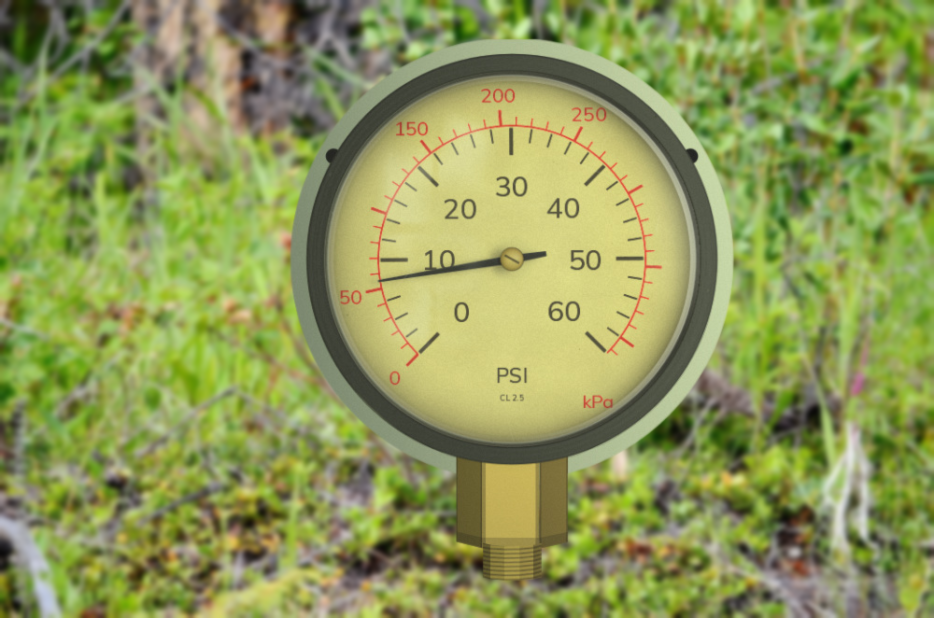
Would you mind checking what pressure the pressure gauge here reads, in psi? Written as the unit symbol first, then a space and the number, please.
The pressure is psi 8
